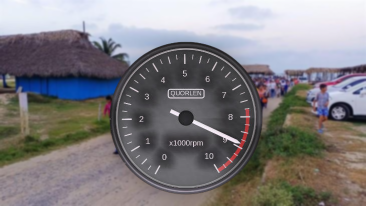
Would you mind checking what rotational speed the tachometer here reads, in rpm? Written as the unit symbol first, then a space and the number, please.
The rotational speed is rpm 8875
